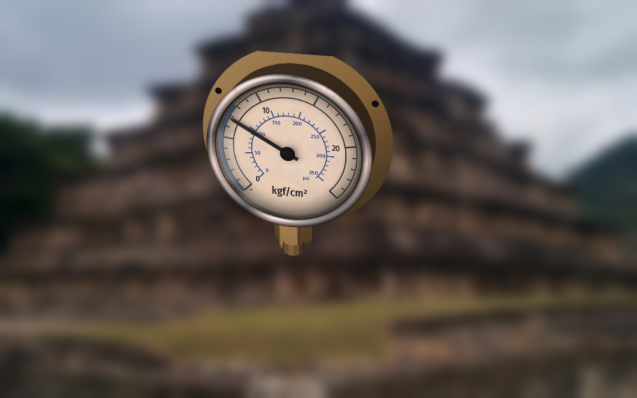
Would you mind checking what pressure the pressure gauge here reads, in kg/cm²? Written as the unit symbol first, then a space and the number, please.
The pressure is kg/cm² 7
